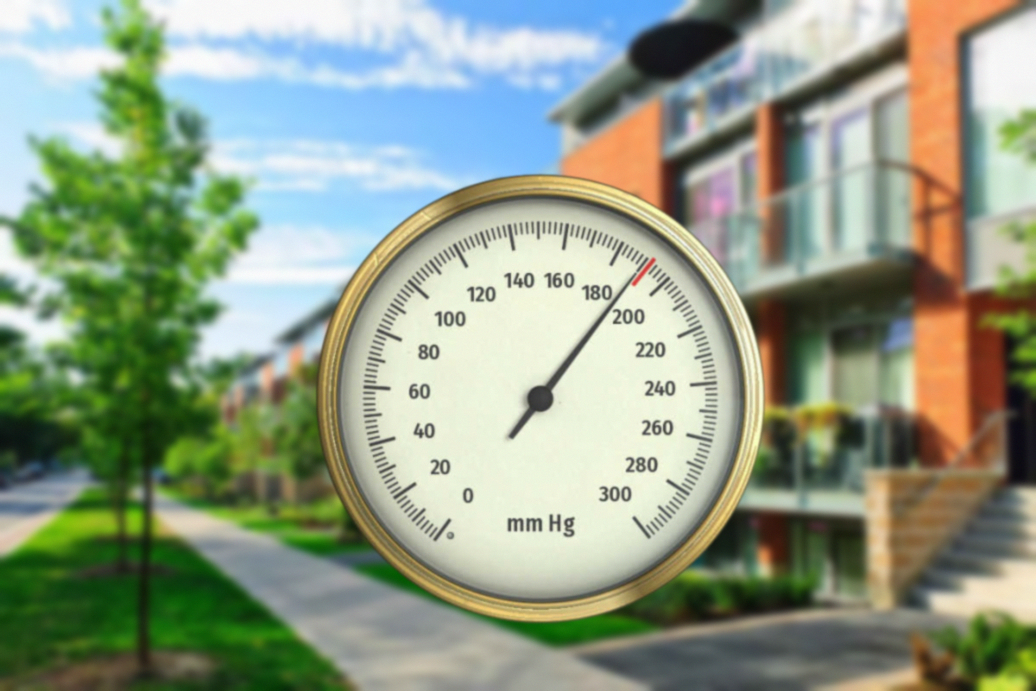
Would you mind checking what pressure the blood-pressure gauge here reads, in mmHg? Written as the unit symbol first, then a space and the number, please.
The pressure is mmHg 190
